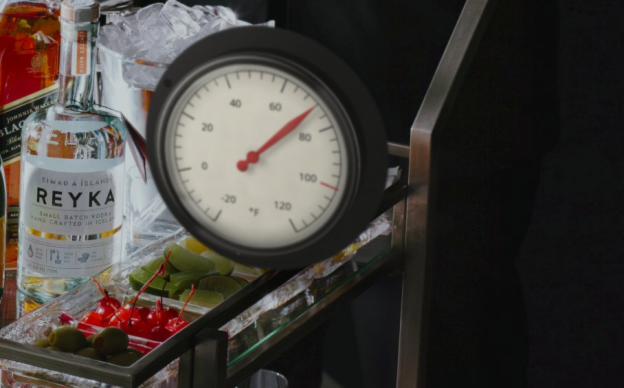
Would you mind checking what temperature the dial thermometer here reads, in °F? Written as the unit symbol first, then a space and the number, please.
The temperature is °F 72
